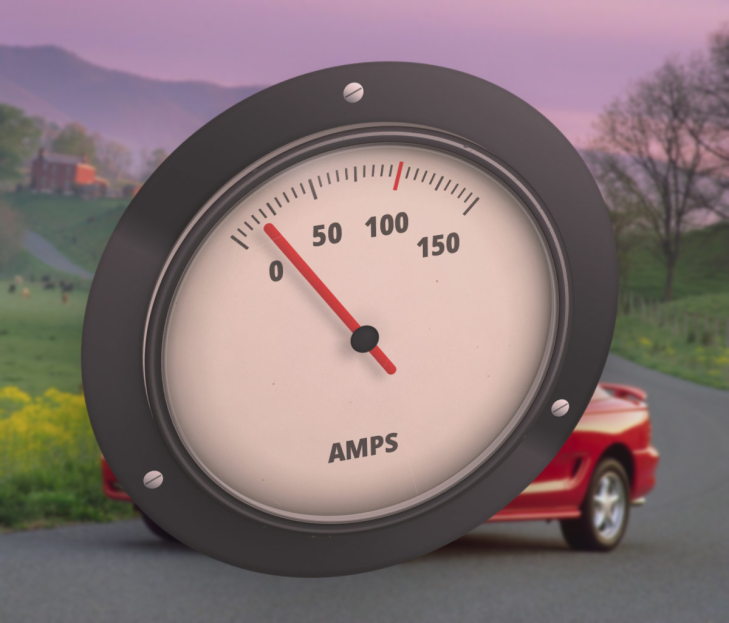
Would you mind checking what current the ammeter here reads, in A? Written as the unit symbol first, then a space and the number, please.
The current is A 17.5
